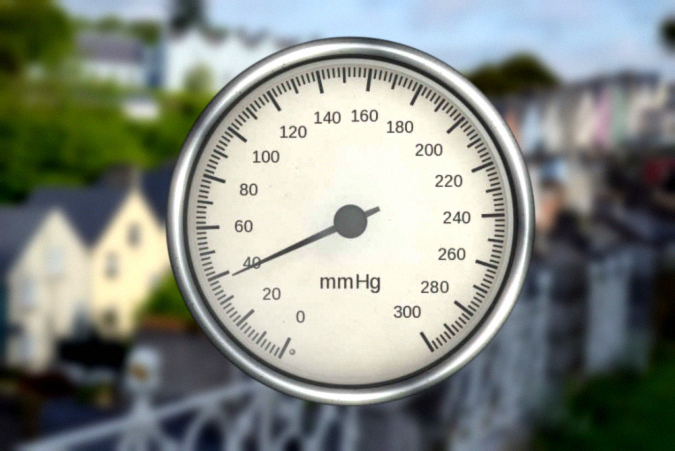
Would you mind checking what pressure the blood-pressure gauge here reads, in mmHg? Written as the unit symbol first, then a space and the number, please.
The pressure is mmHg 38
